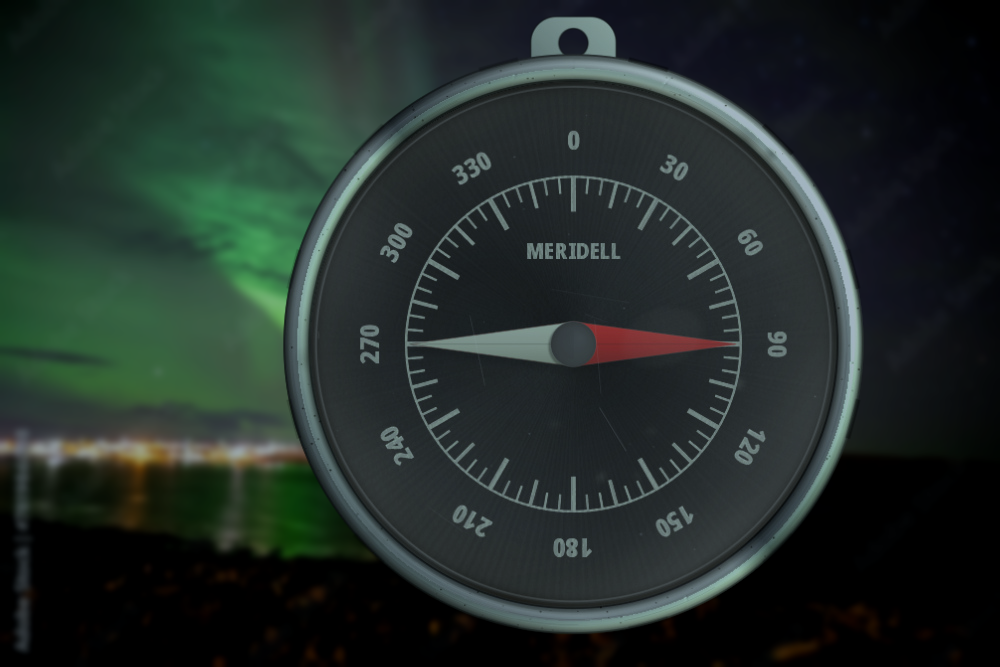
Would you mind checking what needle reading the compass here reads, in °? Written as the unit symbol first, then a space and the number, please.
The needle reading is ° 90
